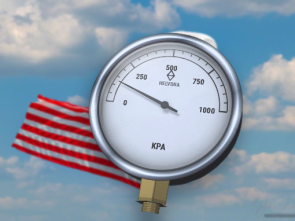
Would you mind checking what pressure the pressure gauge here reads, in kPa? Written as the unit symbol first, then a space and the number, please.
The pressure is kPa 125
